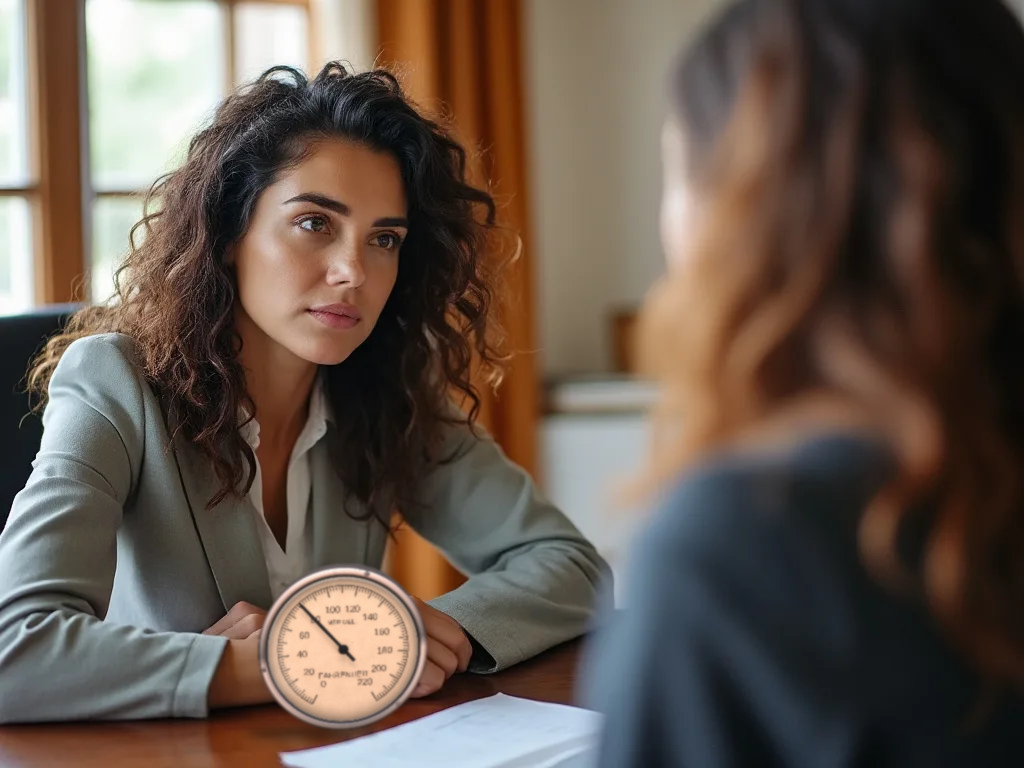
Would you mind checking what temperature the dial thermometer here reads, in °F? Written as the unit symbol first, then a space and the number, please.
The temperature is °F 80
